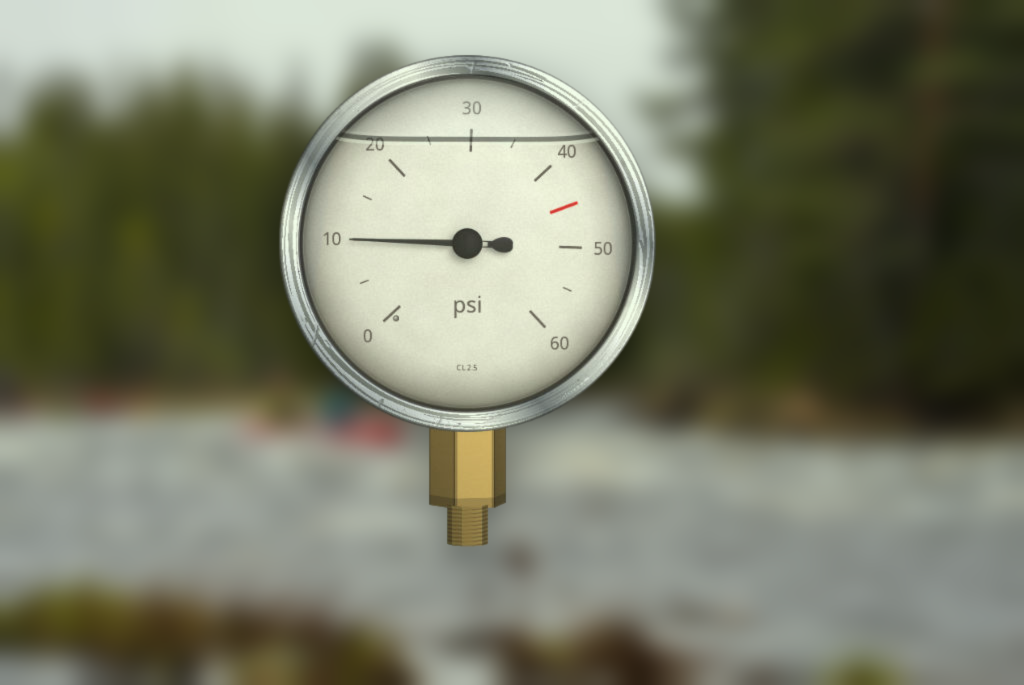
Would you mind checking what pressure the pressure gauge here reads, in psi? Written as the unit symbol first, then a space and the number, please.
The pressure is psi 10
